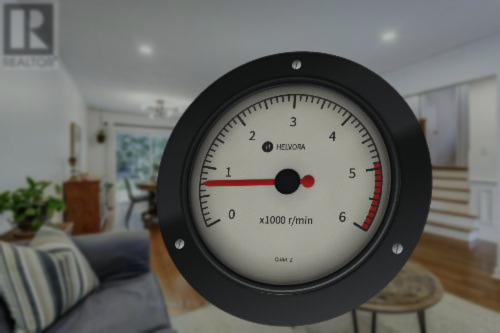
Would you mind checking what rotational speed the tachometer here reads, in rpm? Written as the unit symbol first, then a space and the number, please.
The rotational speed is rpm 700
